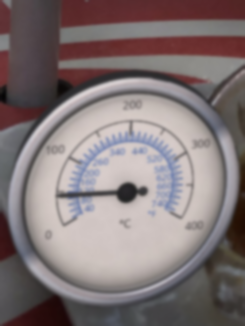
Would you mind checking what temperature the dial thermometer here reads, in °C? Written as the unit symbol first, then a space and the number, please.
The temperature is °C 50
